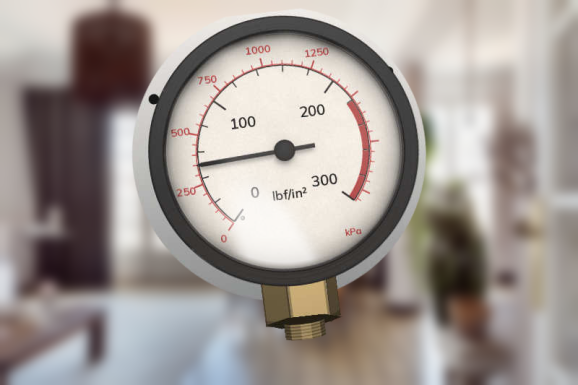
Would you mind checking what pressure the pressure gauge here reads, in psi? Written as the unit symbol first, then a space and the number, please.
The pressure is psi 50
